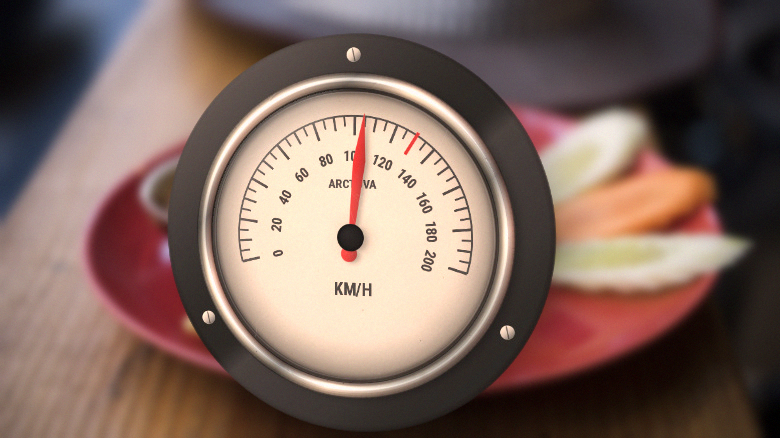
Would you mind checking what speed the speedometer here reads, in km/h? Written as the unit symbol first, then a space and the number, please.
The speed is km/h 105
